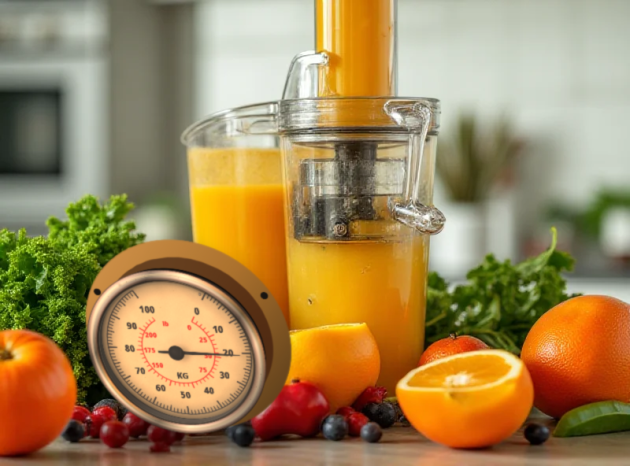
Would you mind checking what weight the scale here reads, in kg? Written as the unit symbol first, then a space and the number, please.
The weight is kg 20
